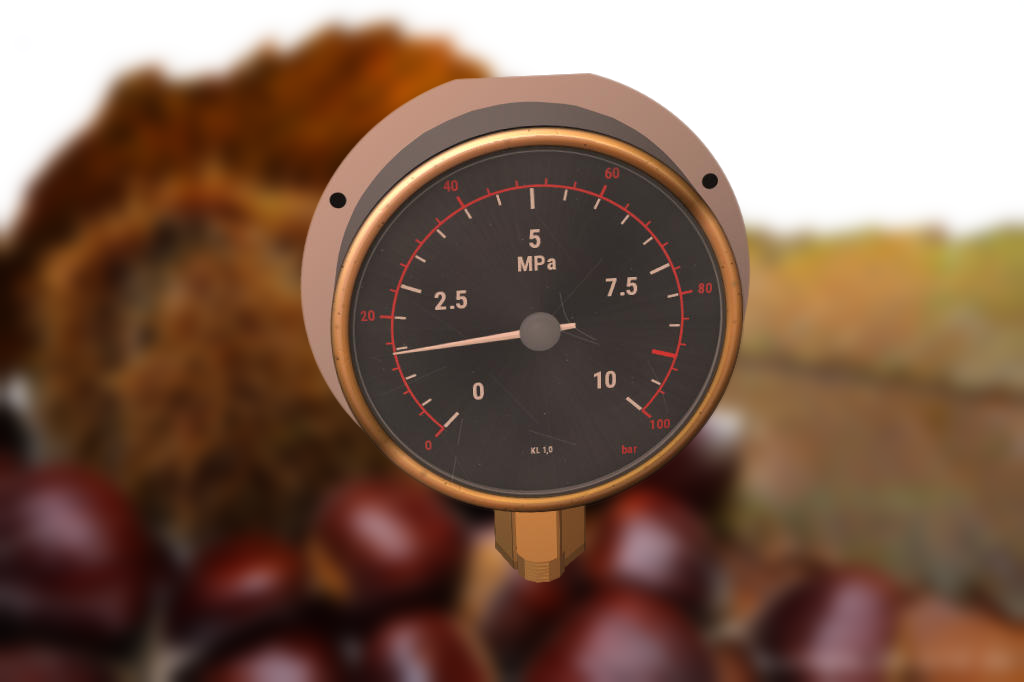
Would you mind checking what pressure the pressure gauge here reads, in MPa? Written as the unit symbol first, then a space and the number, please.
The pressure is MPa 1.5
